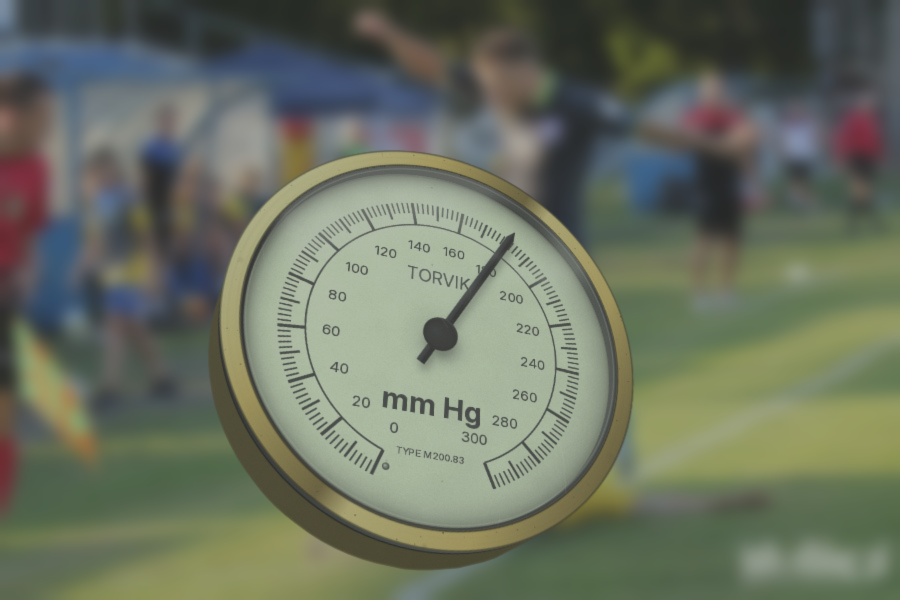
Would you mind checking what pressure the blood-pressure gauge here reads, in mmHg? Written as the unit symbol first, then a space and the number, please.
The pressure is mmHg 180
